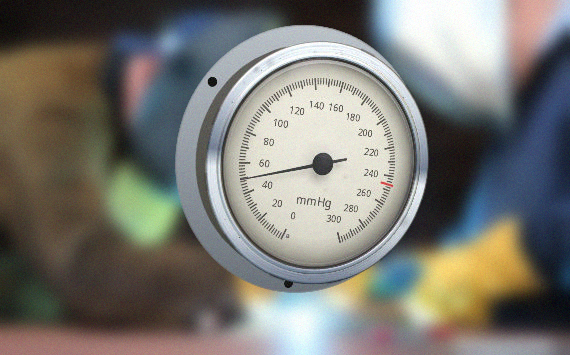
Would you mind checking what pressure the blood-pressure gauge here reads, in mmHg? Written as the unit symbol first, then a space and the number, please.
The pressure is mmHg 50
